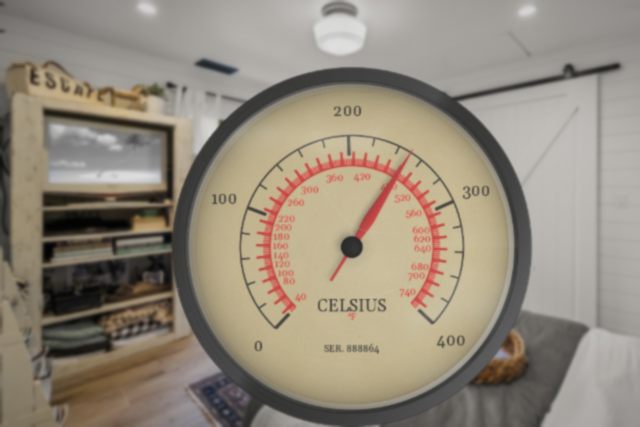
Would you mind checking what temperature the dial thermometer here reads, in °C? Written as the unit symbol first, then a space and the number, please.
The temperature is °C 250
